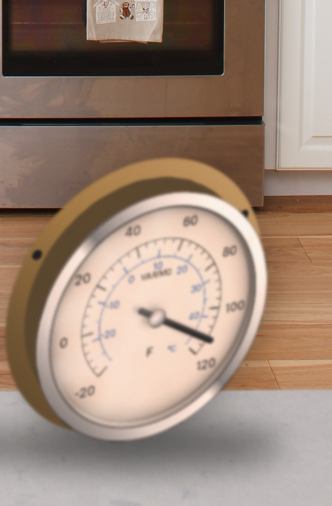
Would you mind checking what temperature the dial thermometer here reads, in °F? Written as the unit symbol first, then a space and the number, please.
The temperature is °F 112
